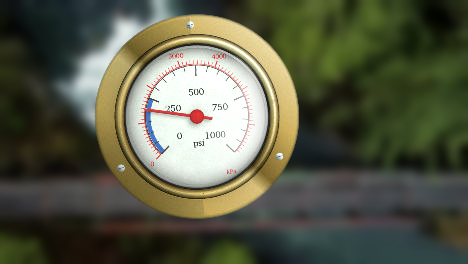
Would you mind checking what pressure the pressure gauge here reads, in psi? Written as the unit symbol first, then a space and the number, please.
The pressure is psi 200
